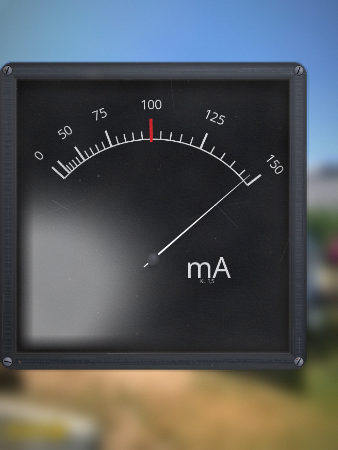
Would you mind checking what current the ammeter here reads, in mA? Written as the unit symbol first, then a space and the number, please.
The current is mA 147.5
